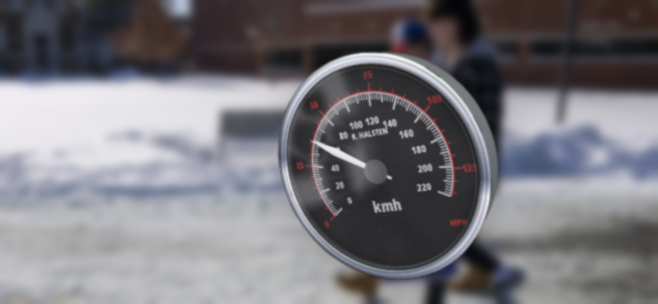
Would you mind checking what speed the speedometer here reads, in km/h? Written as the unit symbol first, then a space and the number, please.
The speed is km/h 60
